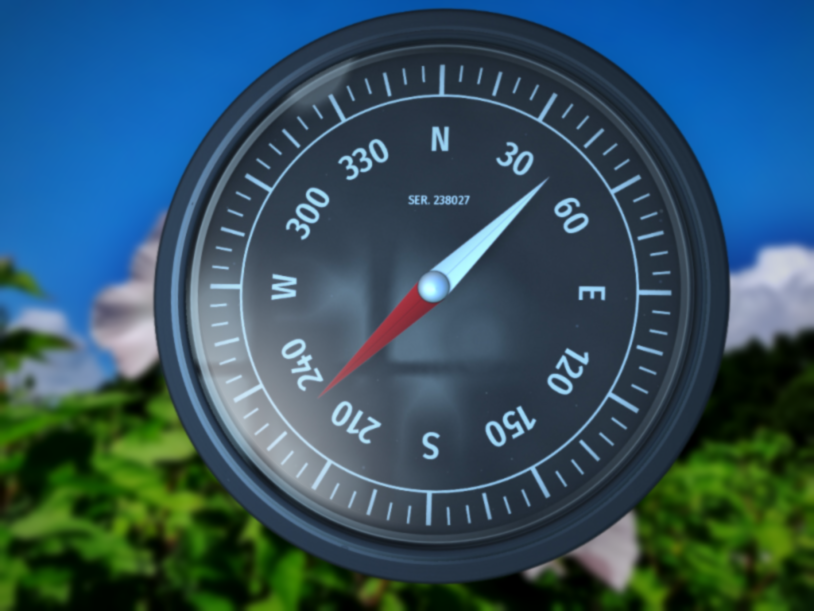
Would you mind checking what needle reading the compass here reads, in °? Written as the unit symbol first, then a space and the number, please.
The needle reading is ° 225
